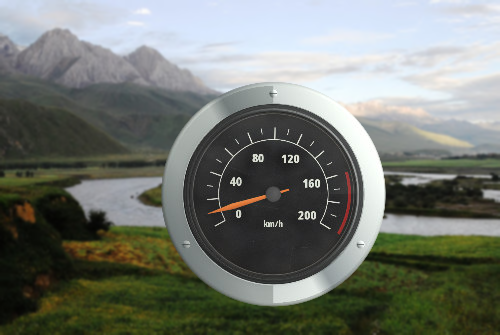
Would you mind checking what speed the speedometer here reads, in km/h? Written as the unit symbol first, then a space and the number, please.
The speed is km/h 10
